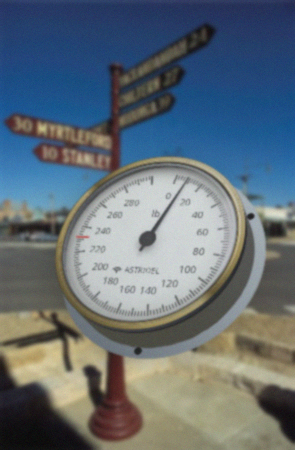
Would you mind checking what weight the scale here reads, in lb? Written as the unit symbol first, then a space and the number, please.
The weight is lb 10
